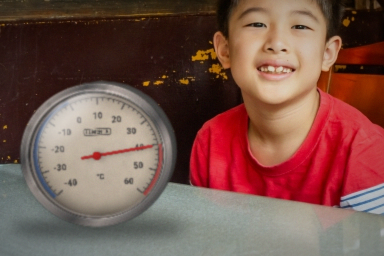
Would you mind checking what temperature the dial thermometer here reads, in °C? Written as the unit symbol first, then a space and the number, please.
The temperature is °C 40
